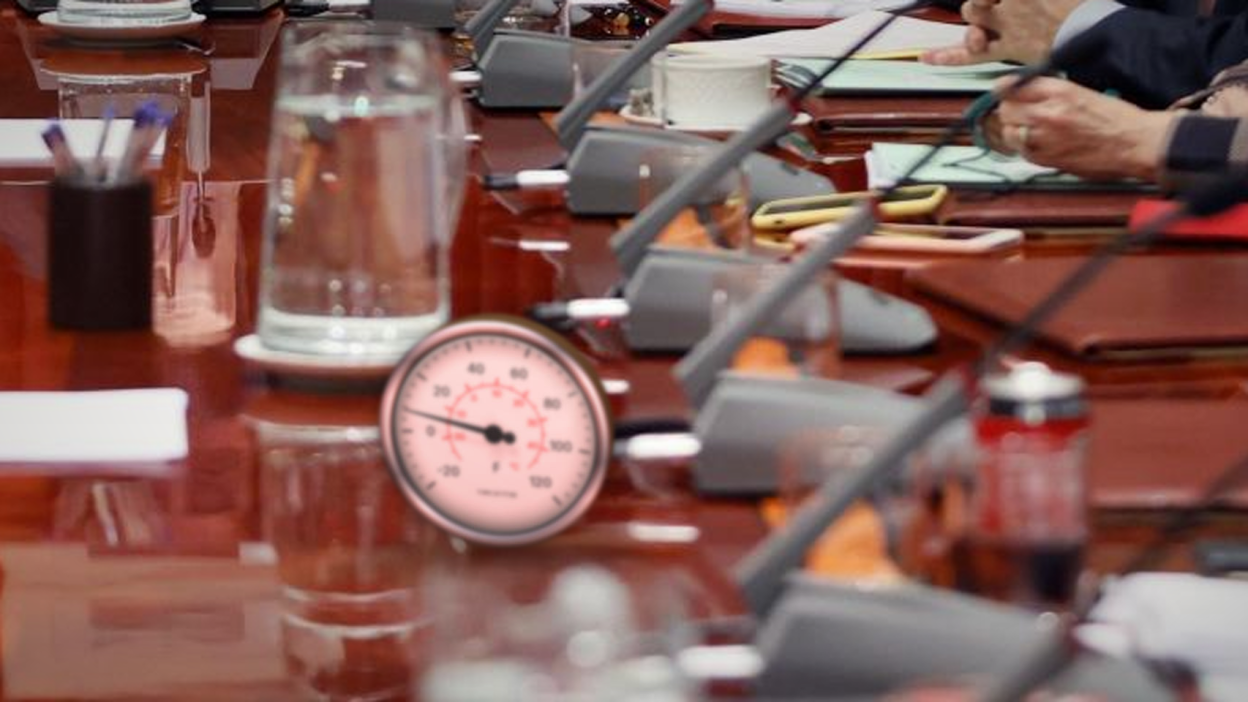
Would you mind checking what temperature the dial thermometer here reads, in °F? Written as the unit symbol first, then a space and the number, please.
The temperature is °F 8
